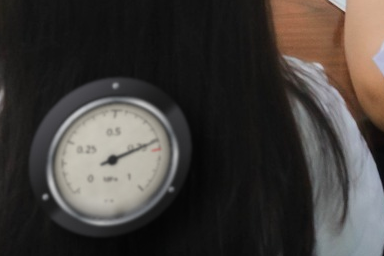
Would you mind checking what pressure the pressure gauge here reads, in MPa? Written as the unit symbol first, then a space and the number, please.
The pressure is MPa 0.75
